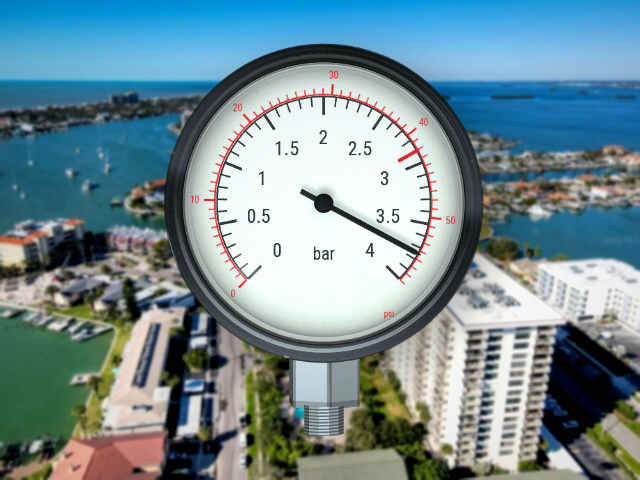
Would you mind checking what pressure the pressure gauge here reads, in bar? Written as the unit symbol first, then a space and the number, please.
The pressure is bar 3.75
